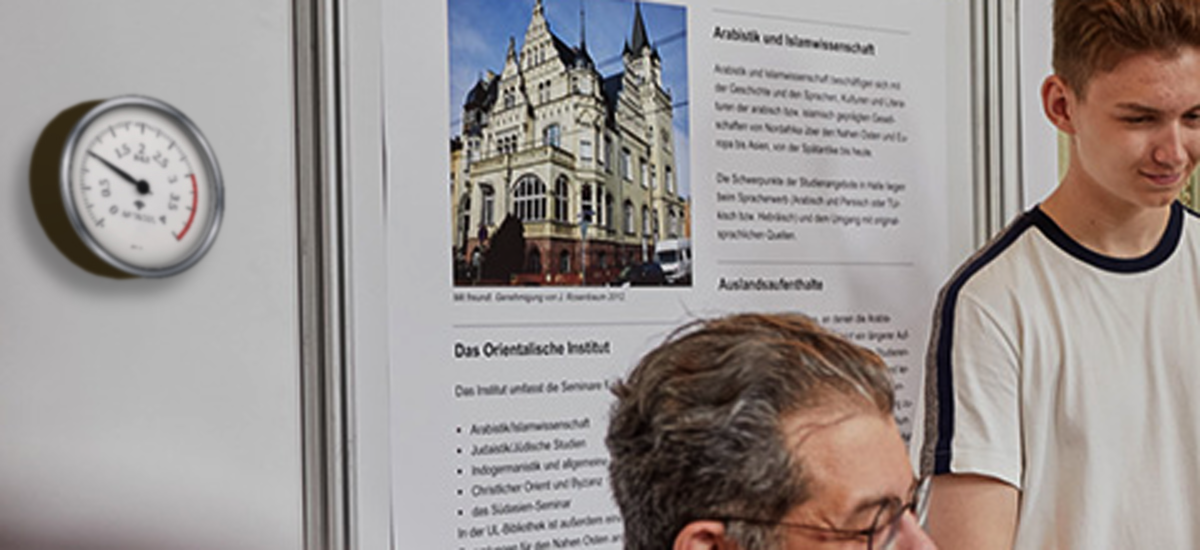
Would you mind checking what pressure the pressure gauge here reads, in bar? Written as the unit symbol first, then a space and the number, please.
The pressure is bar 1
